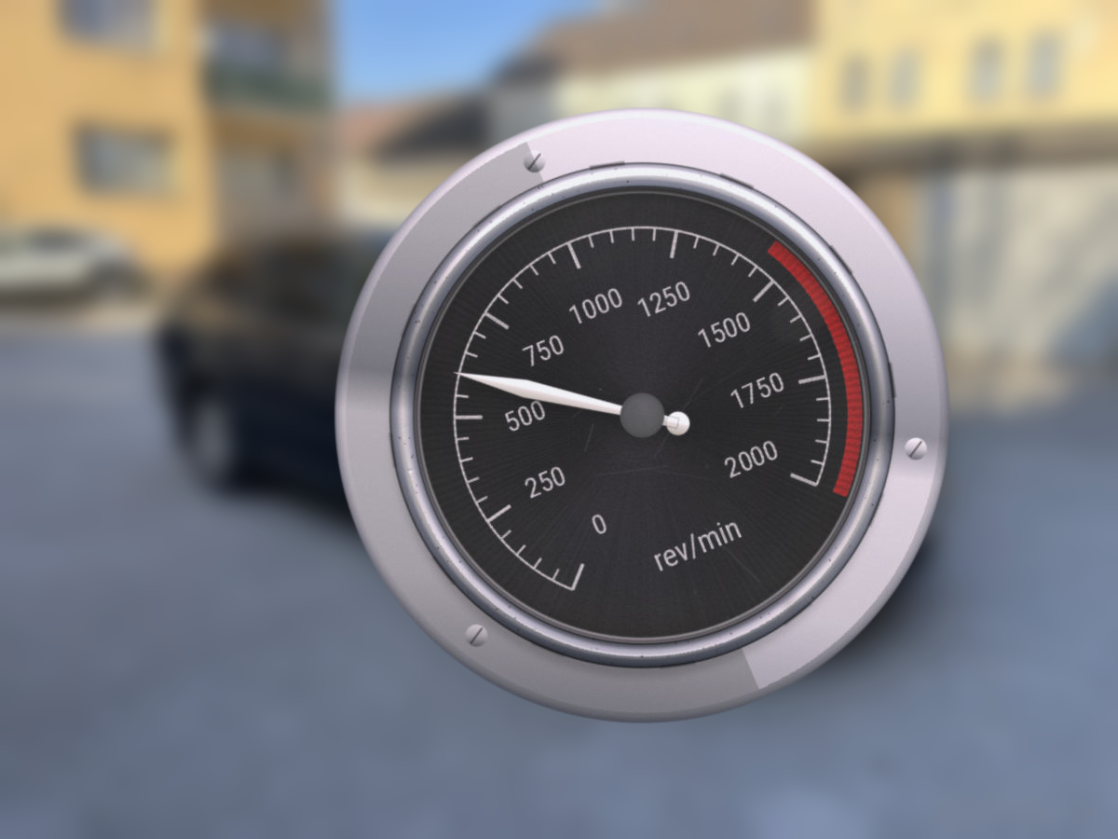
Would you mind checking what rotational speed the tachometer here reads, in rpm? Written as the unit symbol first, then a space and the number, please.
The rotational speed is rpm 600
